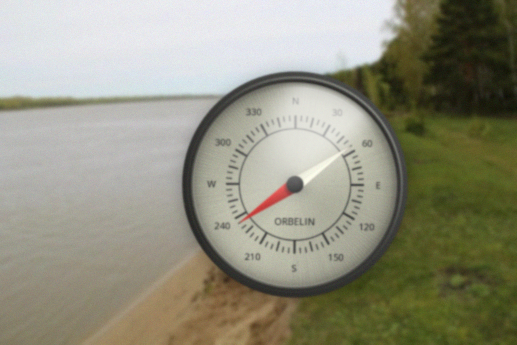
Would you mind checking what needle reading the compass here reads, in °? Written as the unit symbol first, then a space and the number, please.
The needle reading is ° 235
